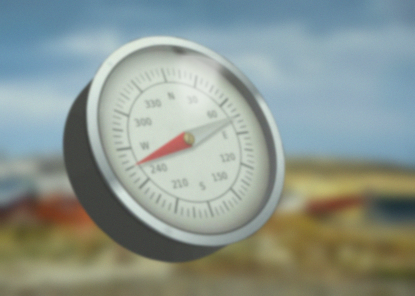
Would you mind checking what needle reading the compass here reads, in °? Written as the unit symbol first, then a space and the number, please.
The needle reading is ° 255
